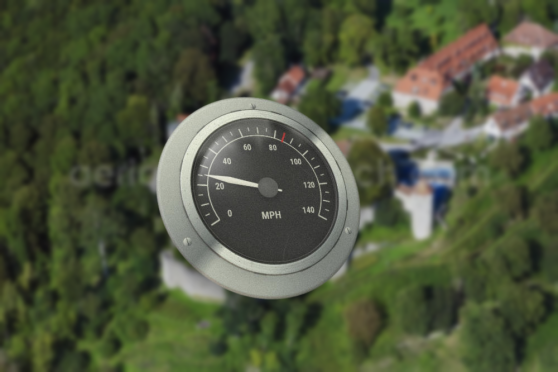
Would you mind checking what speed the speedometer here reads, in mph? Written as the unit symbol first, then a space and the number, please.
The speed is mph 25
